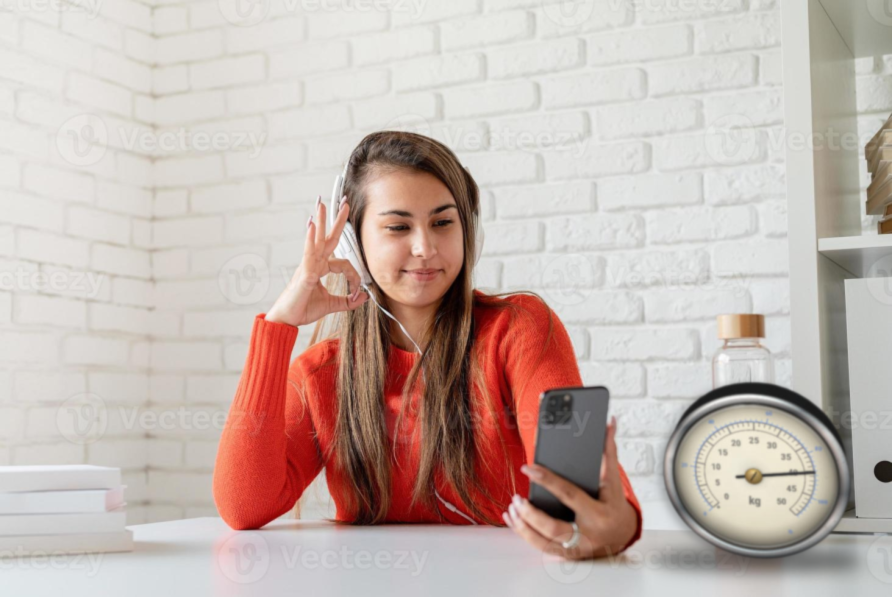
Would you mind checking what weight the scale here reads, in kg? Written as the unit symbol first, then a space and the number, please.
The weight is kg 40
